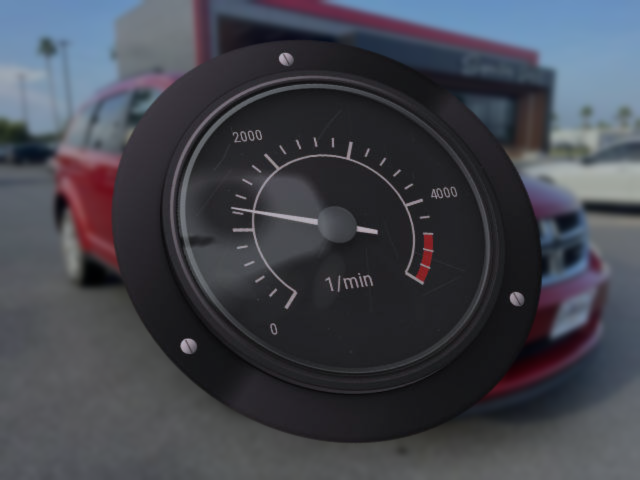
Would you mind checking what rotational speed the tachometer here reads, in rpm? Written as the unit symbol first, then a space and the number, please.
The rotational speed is rpm 1200
